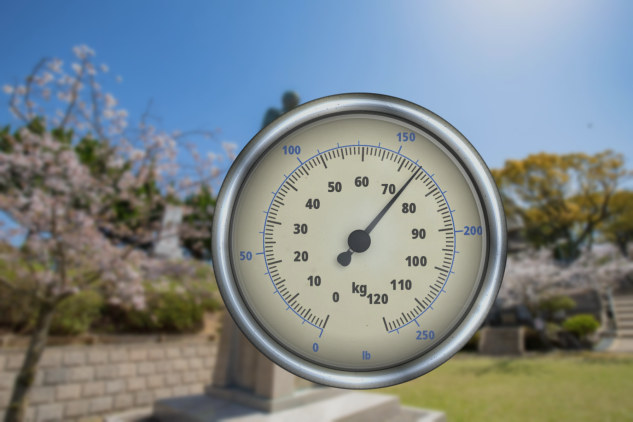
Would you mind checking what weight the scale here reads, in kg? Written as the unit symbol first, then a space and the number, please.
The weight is kg 74
